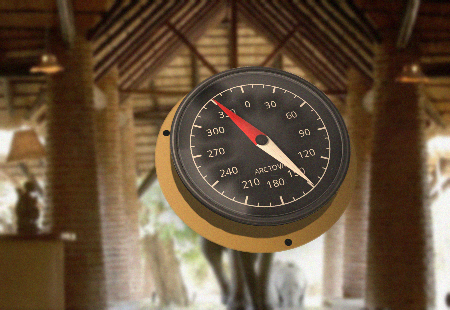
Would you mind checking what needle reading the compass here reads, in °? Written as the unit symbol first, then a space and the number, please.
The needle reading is ° 330
